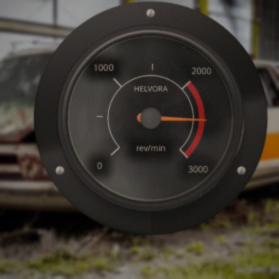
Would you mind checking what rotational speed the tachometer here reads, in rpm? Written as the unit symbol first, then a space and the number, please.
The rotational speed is rpm 2500
